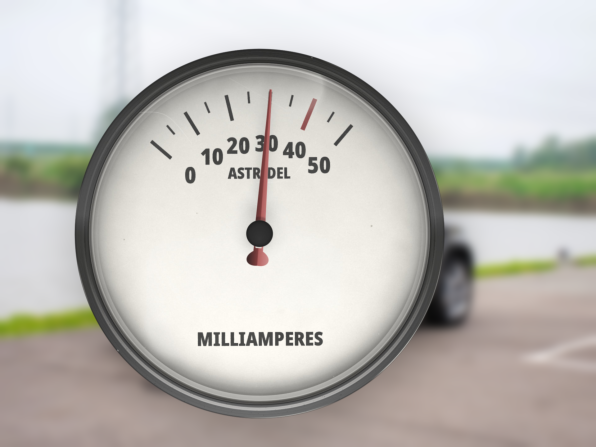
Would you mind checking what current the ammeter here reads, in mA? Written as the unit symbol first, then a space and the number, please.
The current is mA 30
